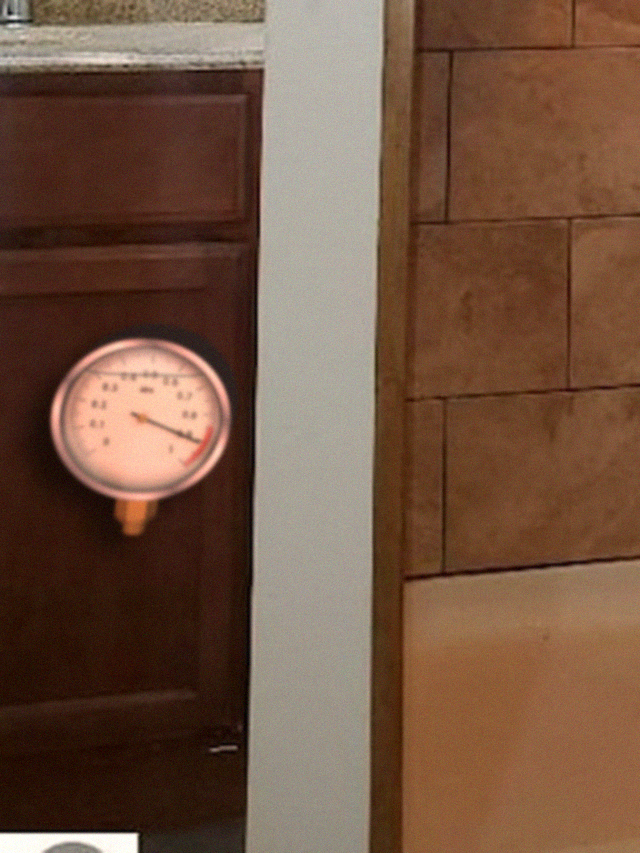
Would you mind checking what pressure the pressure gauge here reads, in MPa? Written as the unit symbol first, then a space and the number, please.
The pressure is MPa 0.9
